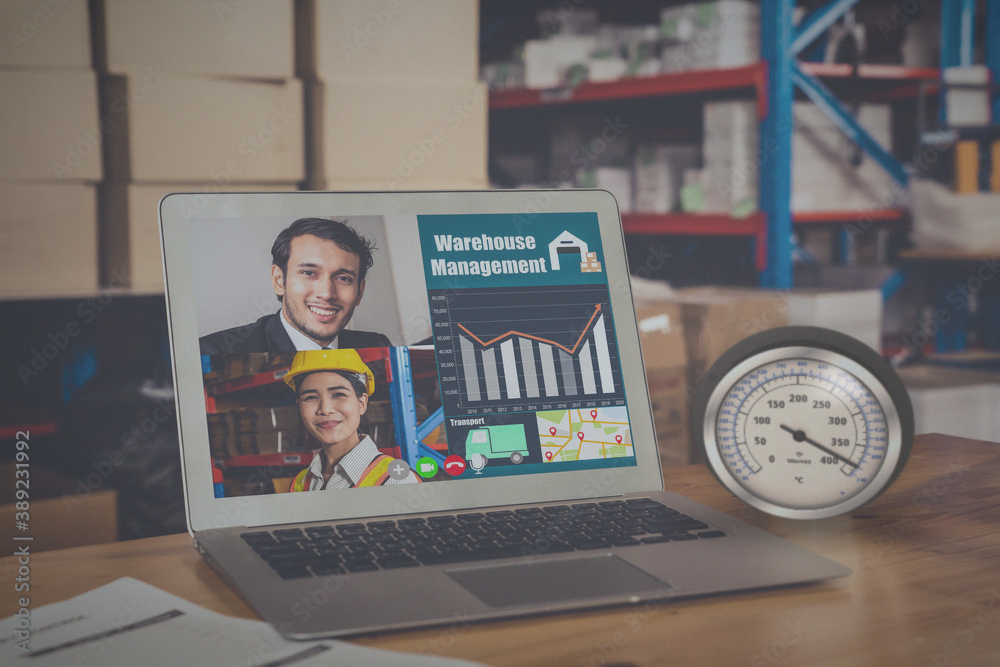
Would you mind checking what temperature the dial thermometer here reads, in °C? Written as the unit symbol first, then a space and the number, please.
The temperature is °C 380
